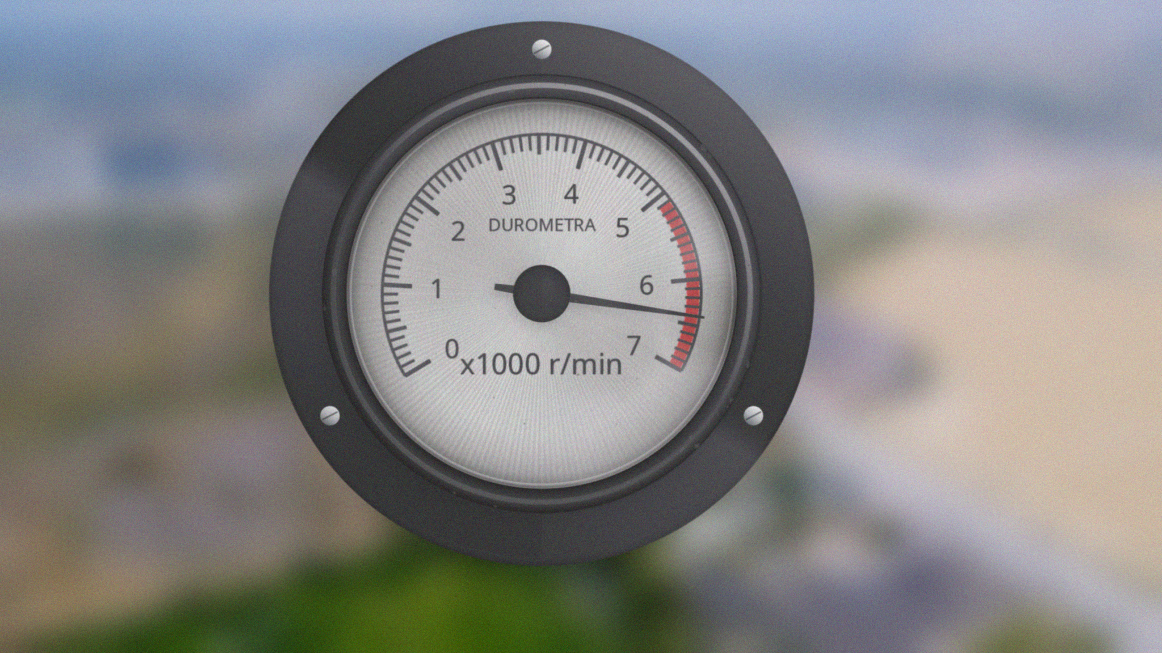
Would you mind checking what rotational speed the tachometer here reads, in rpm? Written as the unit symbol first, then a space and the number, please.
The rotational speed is rpm 6400
